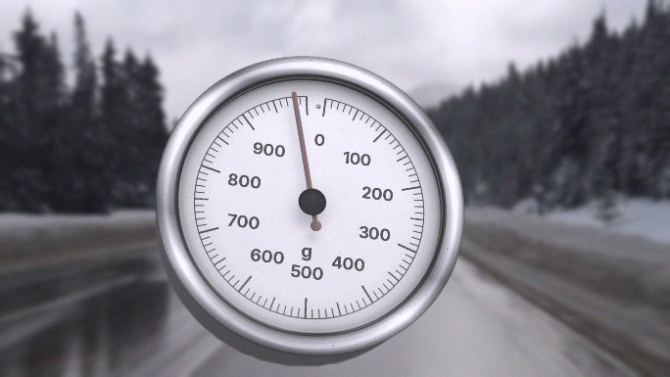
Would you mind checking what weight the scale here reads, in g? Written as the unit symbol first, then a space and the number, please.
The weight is g 980
